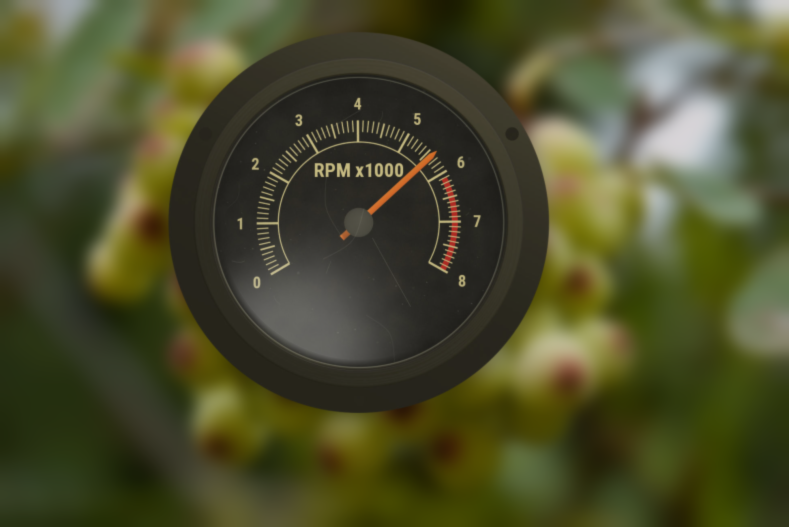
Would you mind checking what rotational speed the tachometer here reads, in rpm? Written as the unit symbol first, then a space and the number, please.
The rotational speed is rpm 5600
